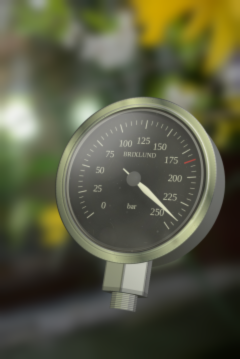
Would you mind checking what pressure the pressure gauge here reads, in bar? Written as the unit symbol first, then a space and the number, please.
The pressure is bar 240
